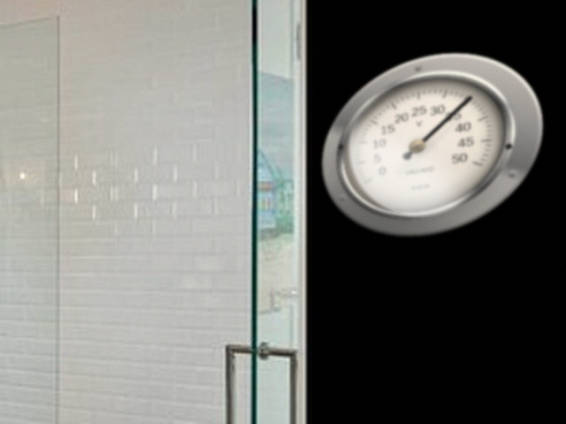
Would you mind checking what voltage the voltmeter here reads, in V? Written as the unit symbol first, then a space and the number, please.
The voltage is V 35
